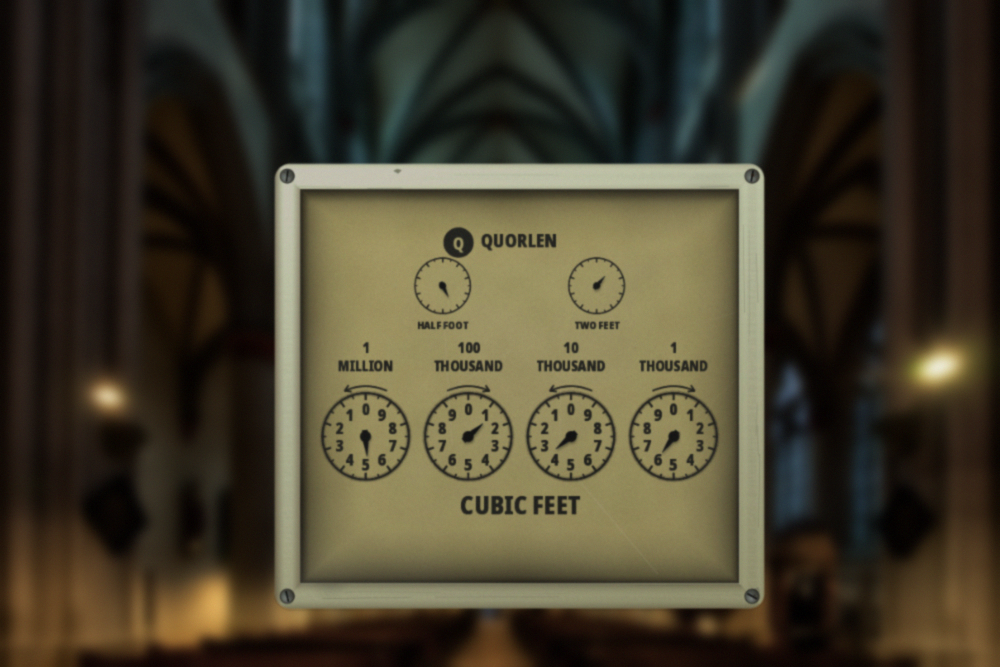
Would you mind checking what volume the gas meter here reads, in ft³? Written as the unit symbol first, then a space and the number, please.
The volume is ft³ 513600
